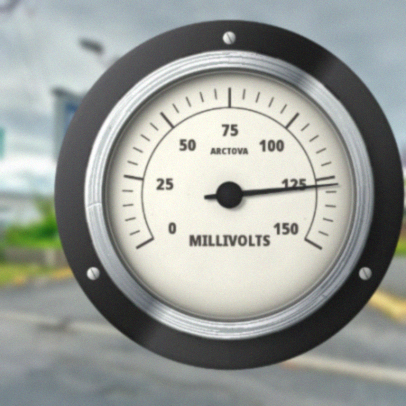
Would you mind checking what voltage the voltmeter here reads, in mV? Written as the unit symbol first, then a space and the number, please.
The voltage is mV 127.5
